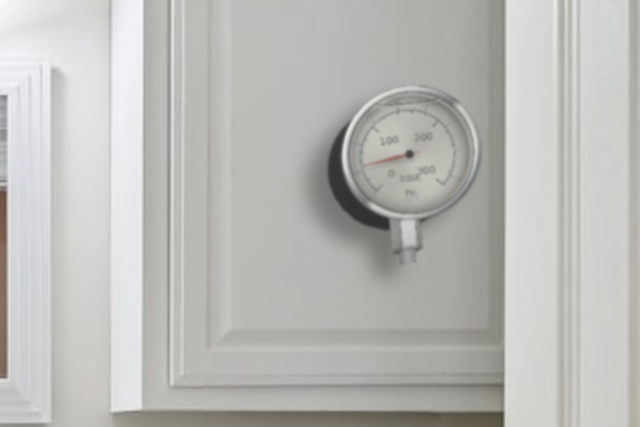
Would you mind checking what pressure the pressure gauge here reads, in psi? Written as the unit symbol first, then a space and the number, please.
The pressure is psi 40
